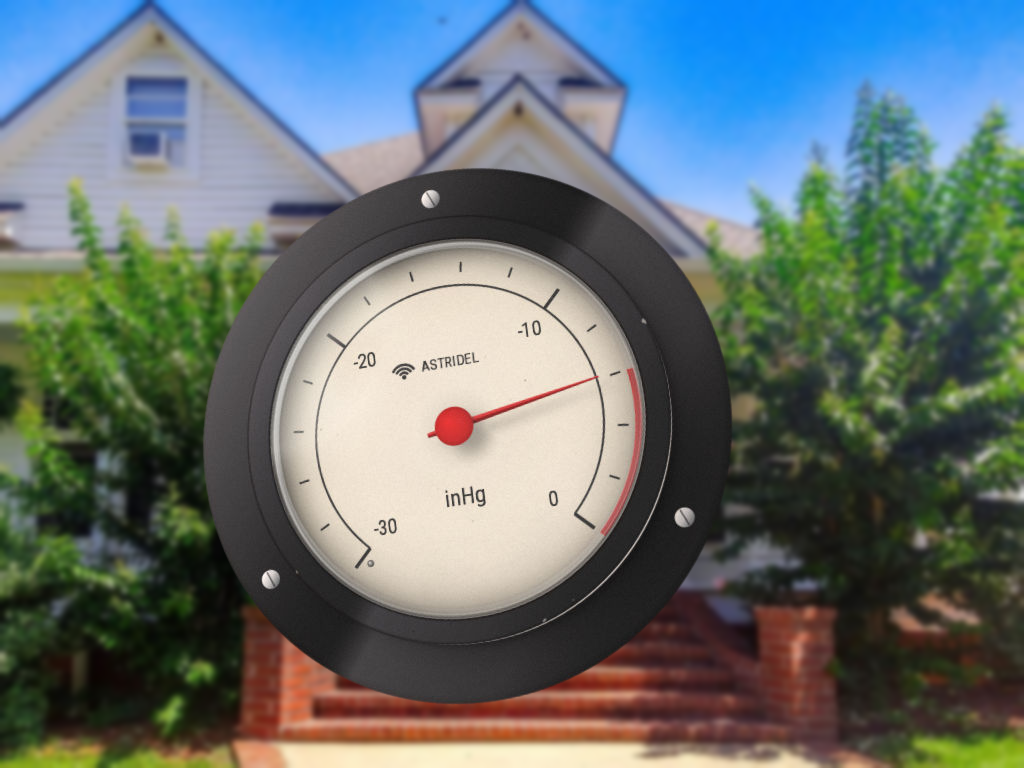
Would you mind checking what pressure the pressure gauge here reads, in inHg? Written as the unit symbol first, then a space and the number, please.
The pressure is inHg -6
